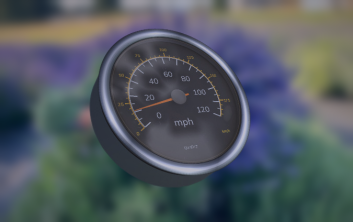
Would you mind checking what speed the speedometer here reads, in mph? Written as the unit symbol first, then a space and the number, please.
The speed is mph 10
